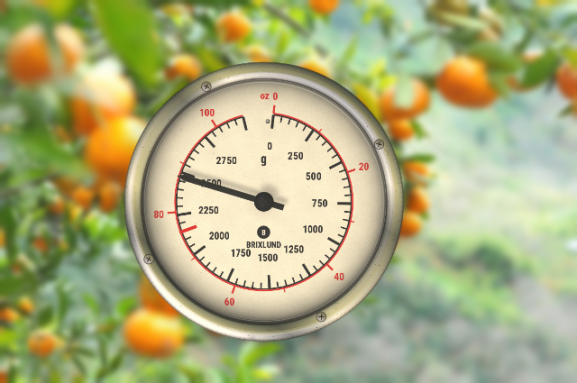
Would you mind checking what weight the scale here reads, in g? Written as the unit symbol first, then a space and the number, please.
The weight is g 2475
